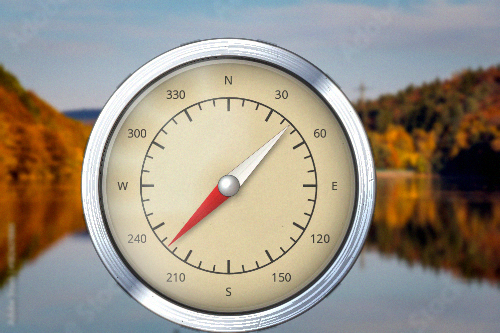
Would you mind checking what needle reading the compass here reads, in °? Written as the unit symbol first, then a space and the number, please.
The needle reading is ° 225
